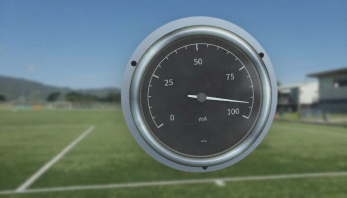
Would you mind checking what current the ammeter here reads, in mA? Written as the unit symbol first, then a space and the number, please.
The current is mA 92.5
